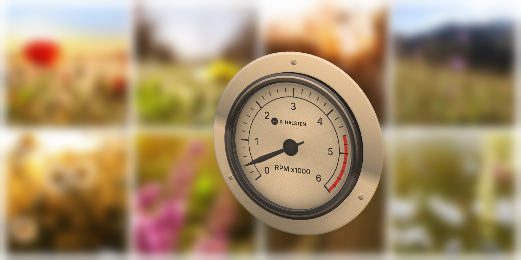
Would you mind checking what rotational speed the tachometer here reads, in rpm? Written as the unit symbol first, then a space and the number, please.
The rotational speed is rpm 400
